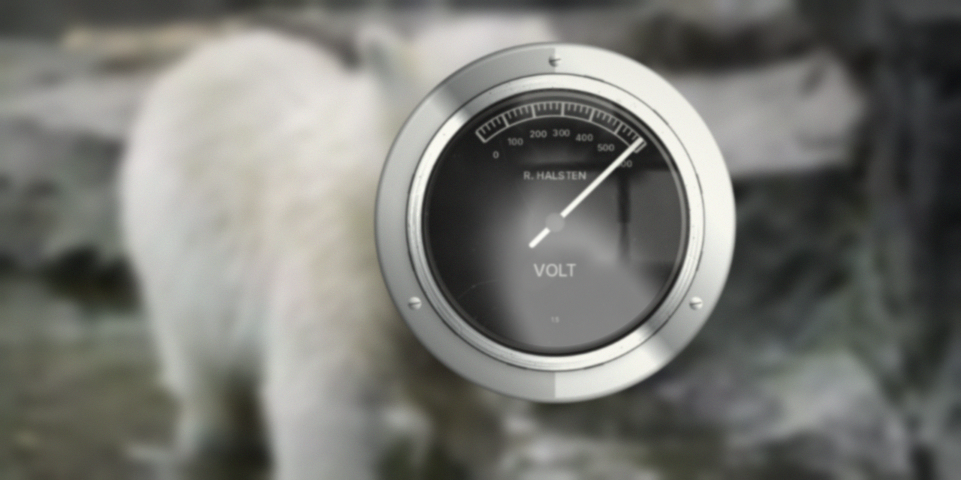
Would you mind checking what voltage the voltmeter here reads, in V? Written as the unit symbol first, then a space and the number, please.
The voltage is V 580
